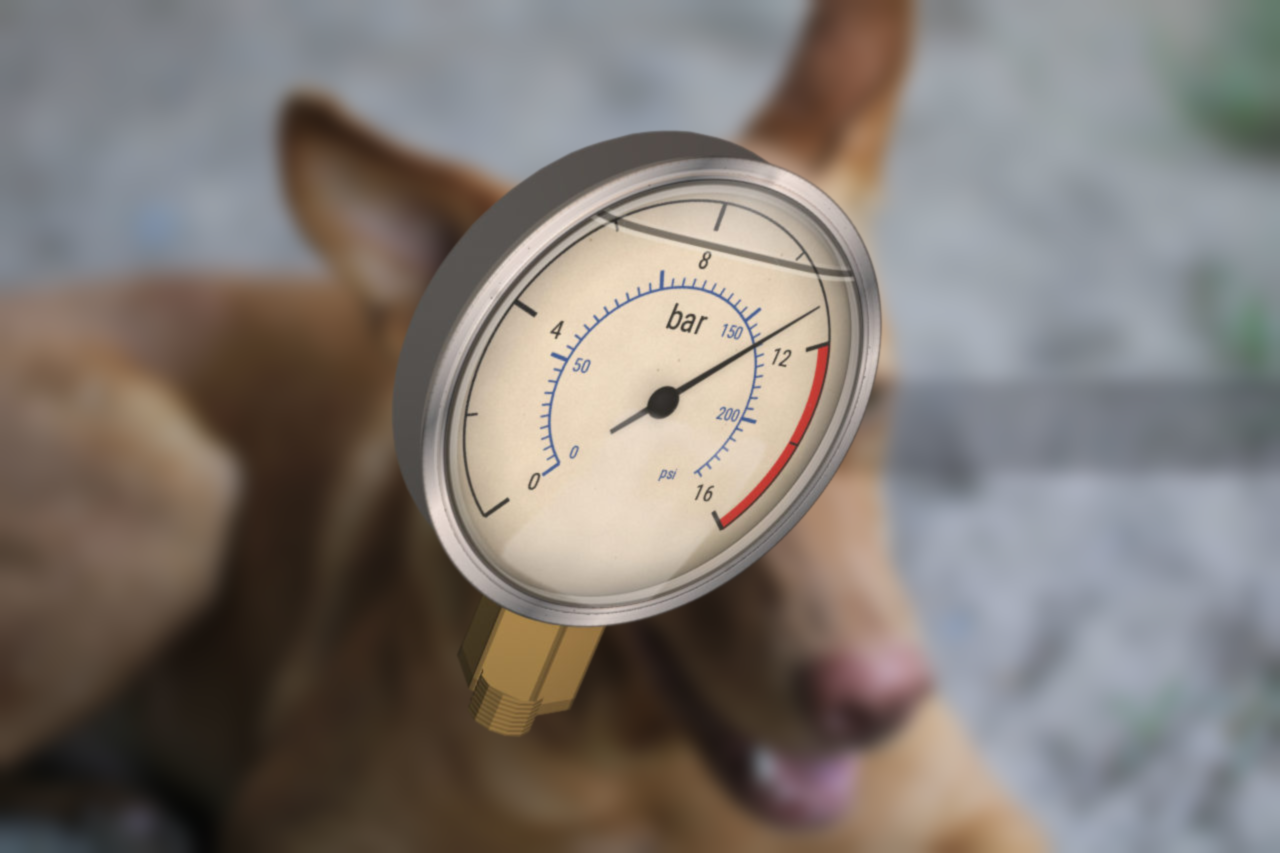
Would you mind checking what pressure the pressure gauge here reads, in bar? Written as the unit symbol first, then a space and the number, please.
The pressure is bar 11
